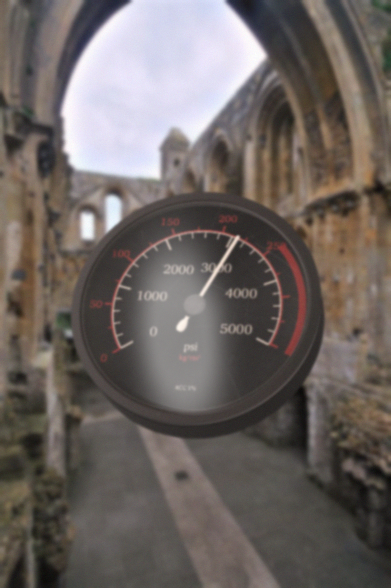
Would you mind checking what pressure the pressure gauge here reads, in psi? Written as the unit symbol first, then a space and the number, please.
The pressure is psi 3100
